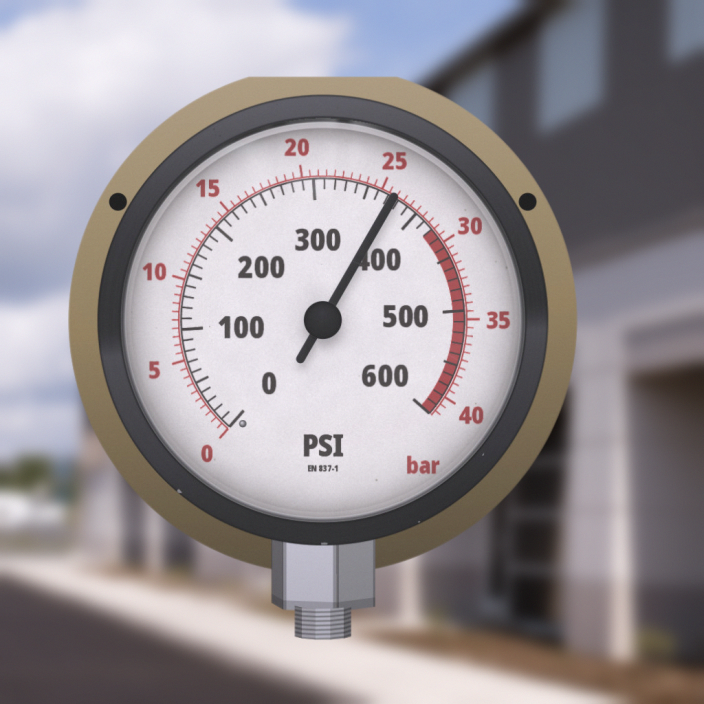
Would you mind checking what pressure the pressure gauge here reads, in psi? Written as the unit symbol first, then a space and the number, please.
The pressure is psi 375
